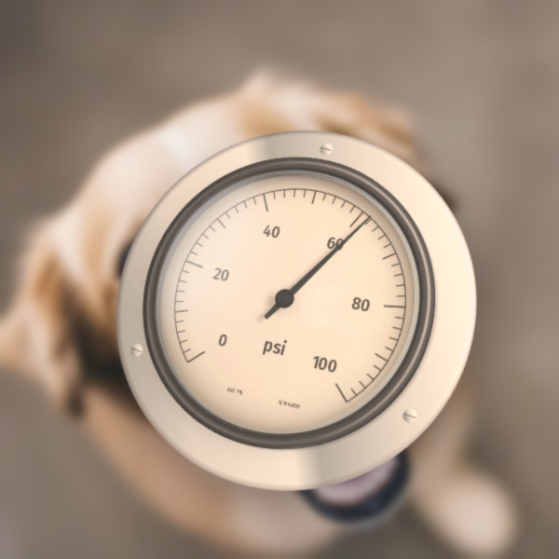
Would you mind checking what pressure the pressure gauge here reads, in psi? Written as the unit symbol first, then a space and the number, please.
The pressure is psi 62
